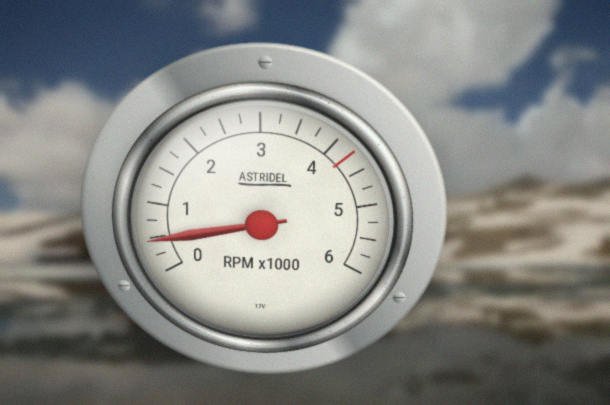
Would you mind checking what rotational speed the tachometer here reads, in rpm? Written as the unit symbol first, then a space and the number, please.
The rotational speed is rpm 500
